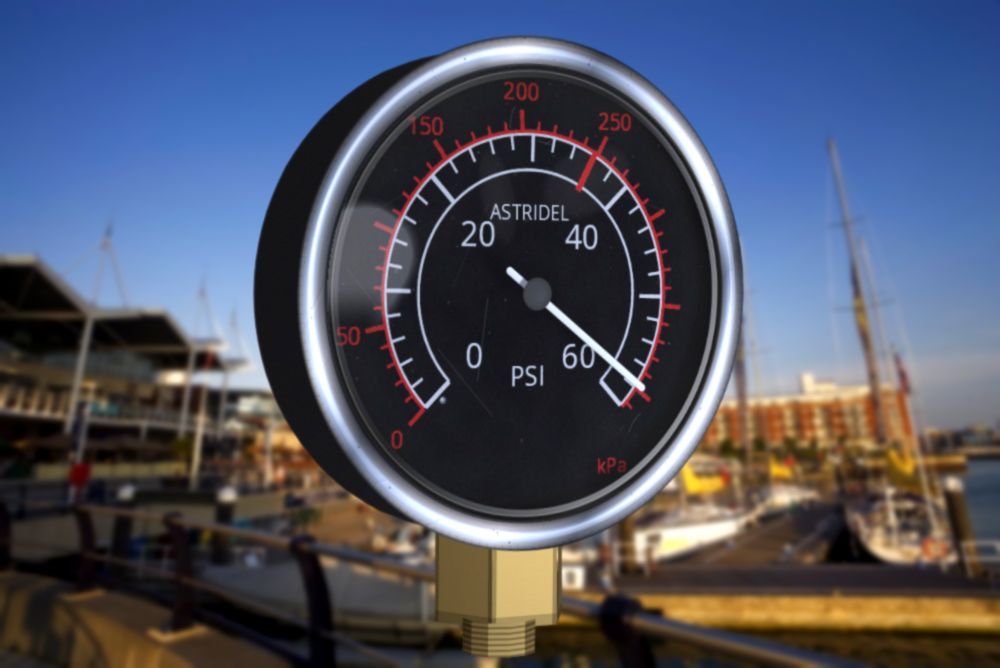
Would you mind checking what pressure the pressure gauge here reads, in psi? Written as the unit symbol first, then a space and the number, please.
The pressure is psi 58
